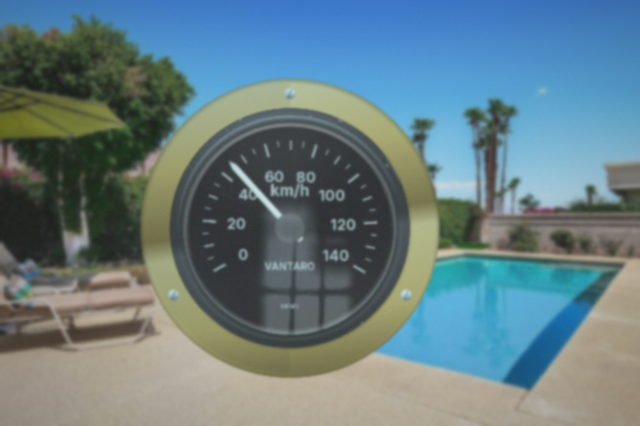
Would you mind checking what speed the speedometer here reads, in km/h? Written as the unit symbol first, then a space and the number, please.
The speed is km/h 45
